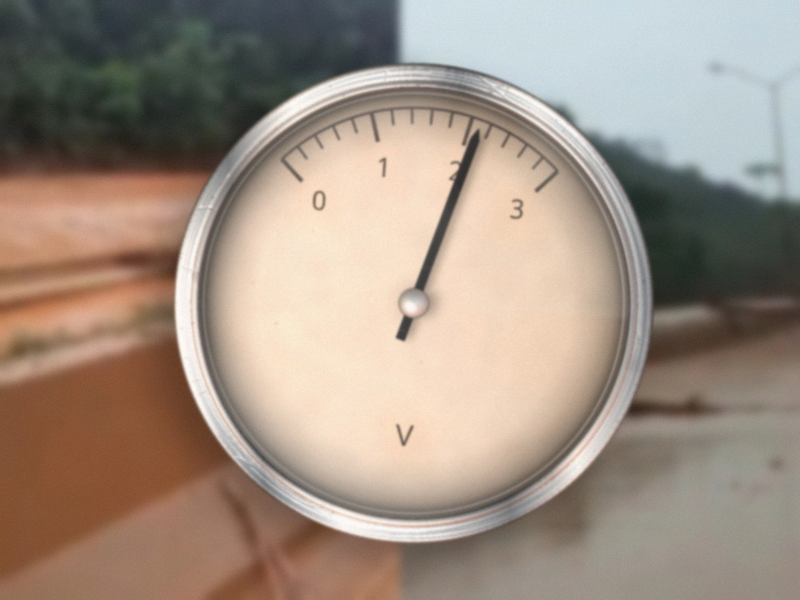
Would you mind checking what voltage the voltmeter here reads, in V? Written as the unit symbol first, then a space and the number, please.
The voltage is V 2.1
